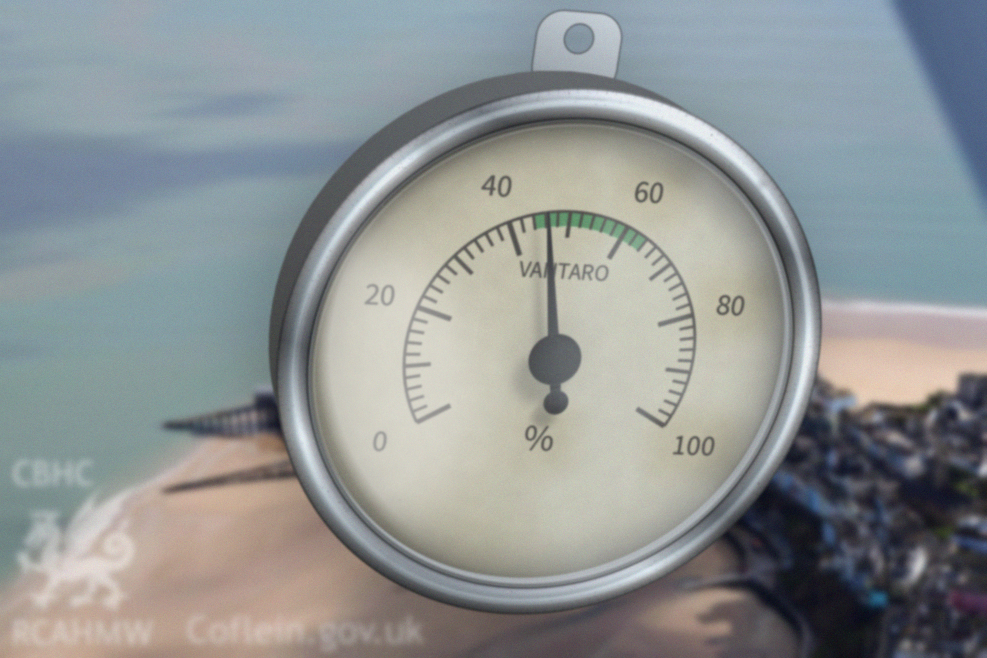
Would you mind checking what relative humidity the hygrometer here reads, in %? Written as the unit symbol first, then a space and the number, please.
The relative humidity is % 46
